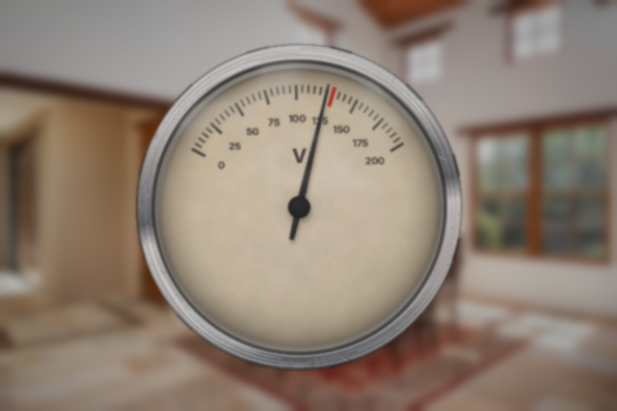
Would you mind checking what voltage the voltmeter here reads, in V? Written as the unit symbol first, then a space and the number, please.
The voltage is V 125
